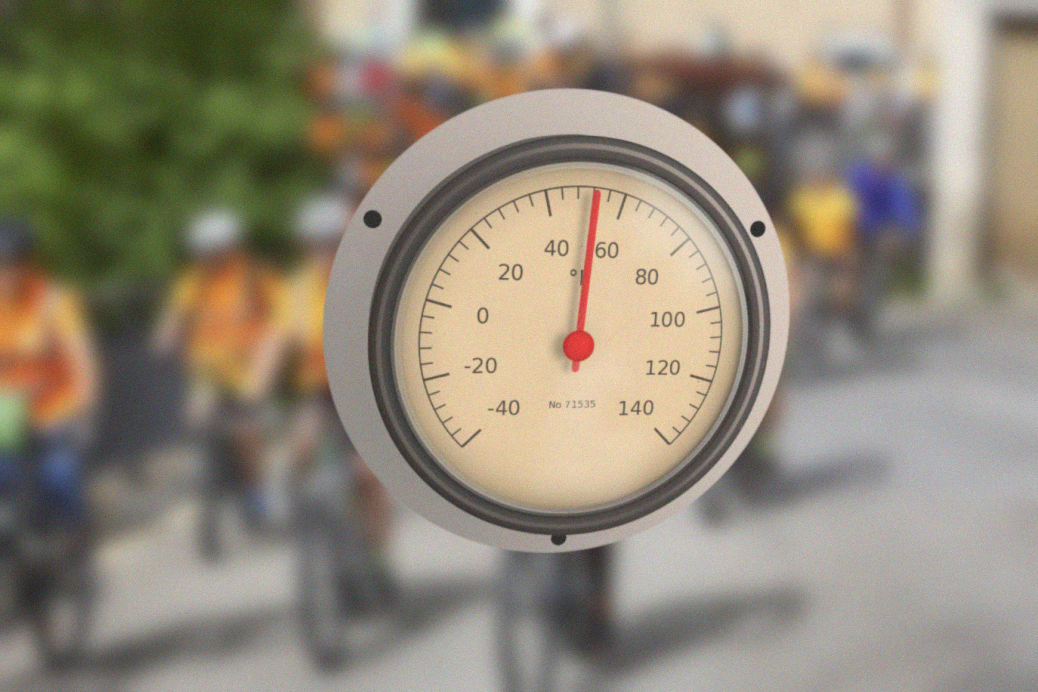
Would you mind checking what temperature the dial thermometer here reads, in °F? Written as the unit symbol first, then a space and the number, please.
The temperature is °F 52
